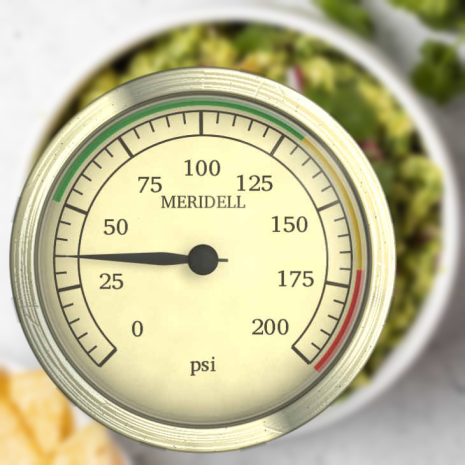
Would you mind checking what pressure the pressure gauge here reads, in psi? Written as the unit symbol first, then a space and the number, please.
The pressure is psi 35
